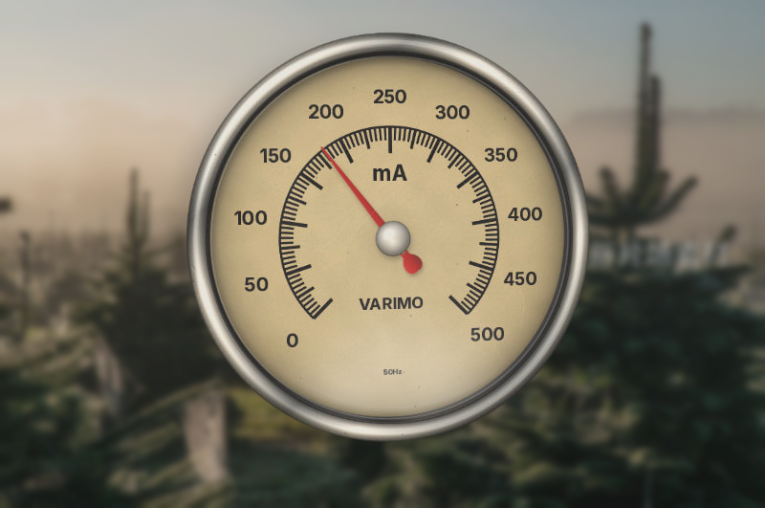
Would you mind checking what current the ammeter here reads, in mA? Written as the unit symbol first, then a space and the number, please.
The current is mA 180
